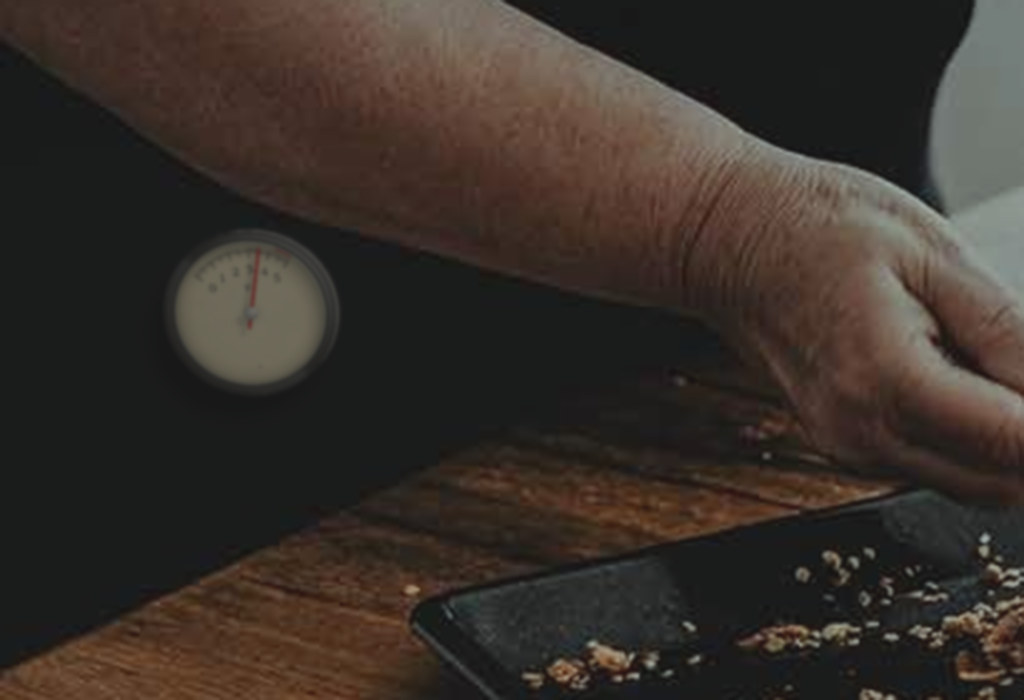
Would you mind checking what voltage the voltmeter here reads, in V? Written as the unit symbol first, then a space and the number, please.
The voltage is V 3.5
